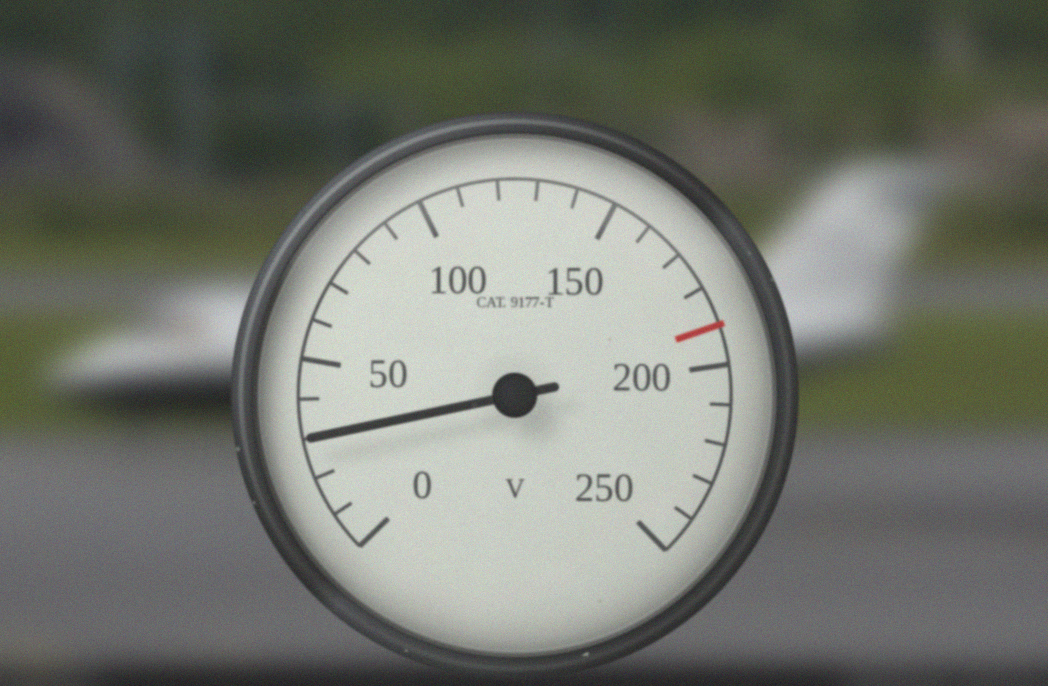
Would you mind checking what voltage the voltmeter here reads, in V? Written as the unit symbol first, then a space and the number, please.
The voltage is V 30
